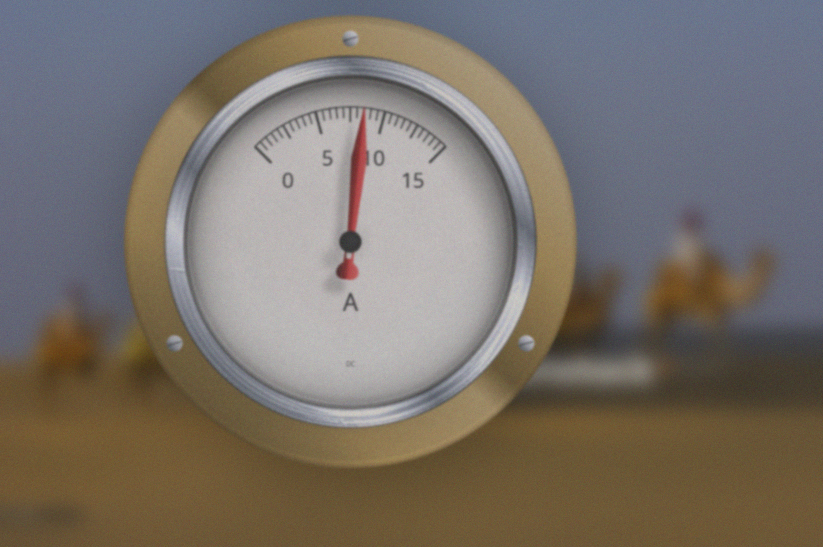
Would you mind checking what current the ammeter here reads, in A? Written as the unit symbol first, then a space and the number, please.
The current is A 8.5
